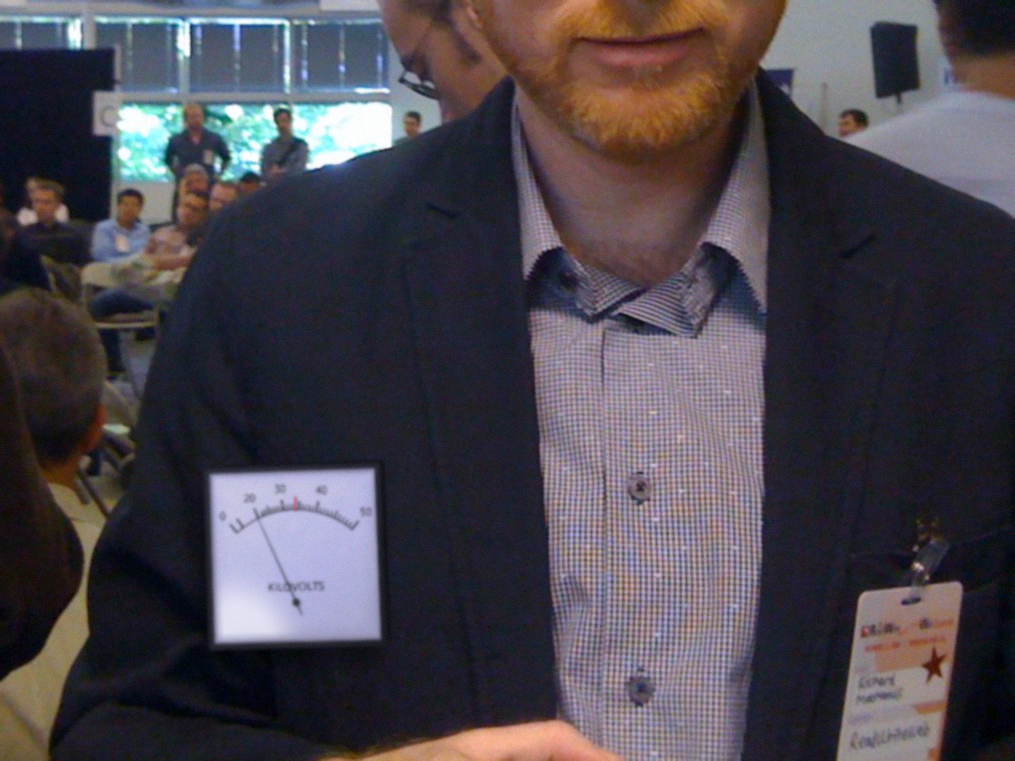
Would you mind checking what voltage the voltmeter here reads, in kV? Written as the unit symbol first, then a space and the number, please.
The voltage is kV 20
